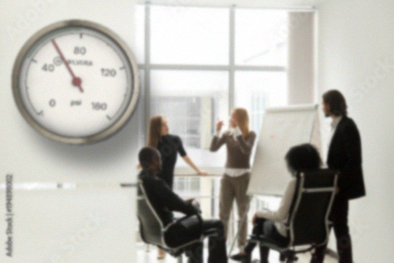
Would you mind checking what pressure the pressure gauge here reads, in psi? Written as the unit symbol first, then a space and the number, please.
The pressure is psi 60
